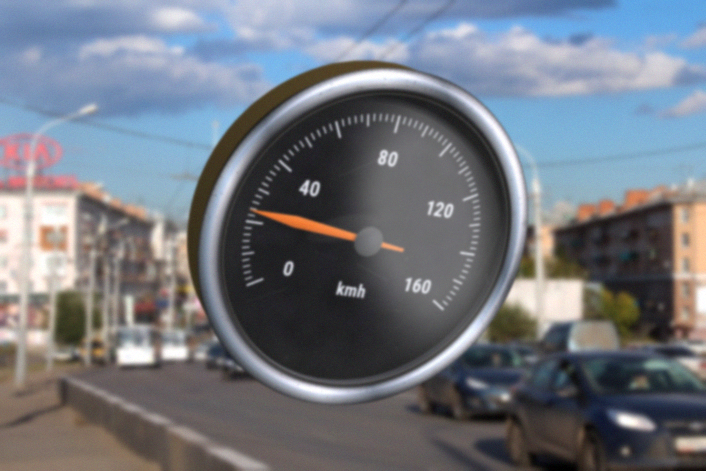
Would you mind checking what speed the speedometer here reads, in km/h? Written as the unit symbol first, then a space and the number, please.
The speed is km/h 24
